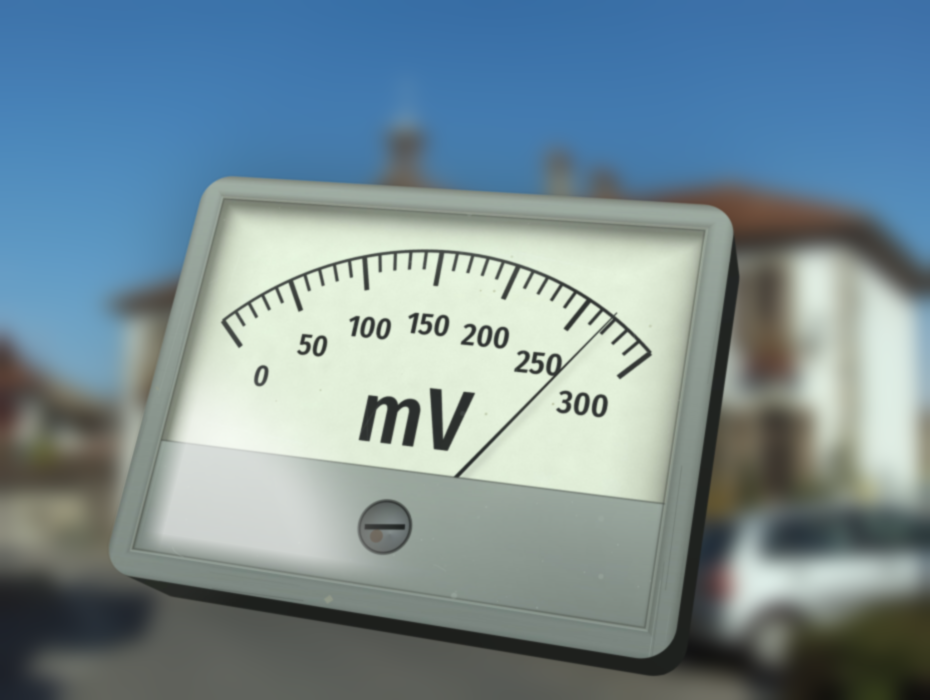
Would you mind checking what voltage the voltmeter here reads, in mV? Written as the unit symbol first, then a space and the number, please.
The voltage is mV 270
